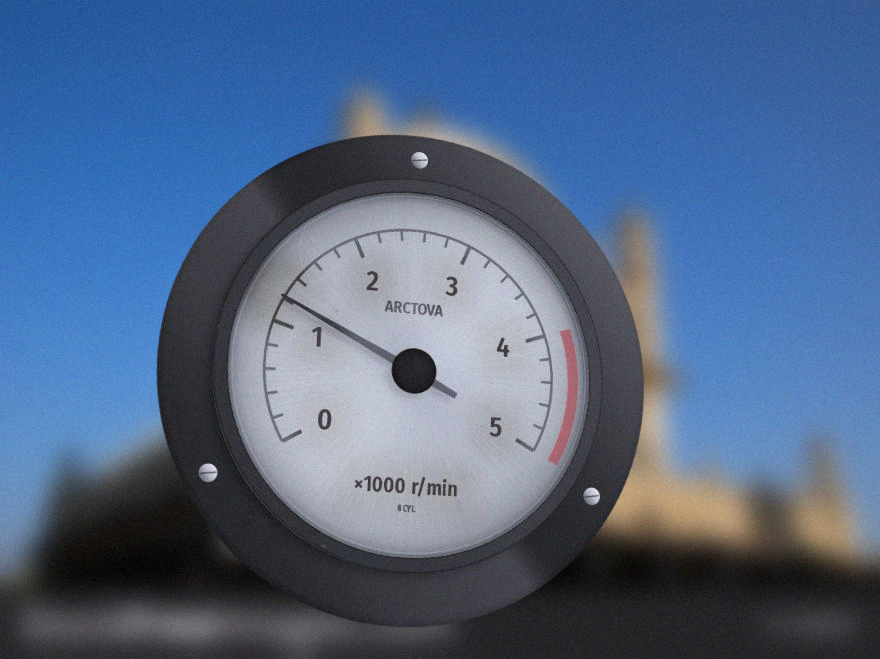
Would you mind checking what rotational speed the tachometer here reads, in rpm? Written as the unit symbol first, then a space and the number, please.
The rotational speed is rpm 1200
